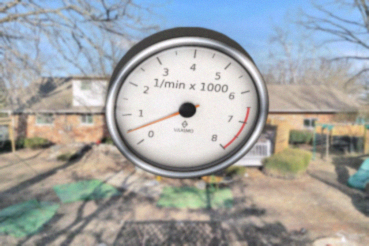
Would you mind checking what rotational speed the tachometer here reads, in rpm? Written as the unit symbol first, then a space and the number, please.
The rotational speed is rpm 500
